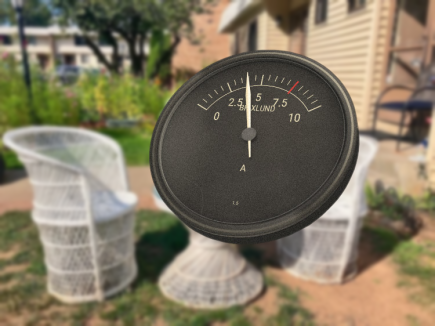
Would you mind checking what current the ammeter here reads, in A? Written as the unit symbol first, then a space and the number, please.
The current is A 4
